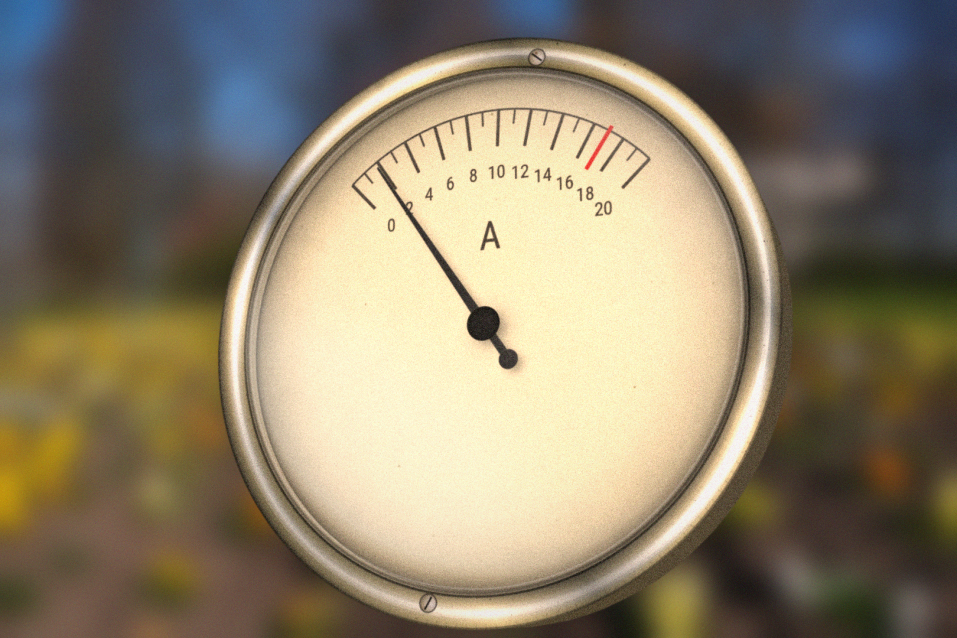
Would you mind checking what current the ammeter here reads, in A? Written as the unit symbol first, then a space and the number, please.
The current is A 2
